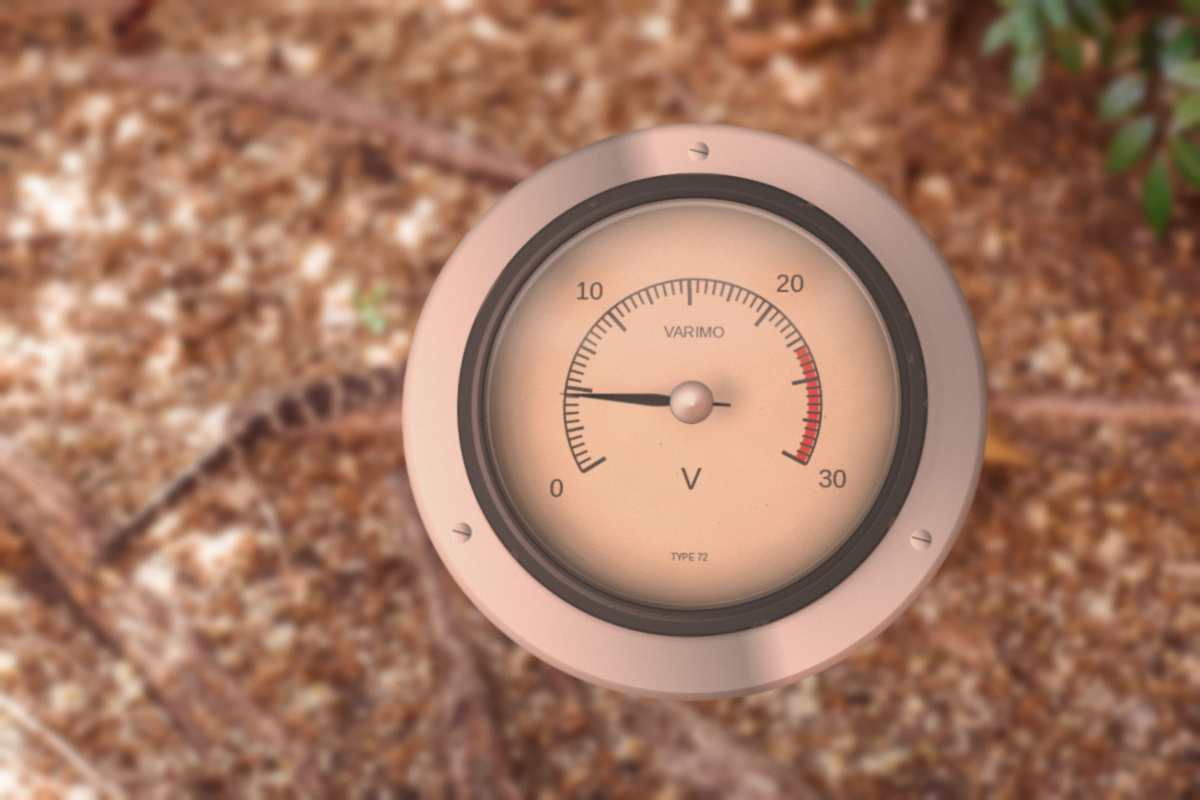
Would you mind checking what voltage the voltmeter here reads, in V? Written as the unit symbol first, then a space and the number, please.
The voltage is V 4.5
